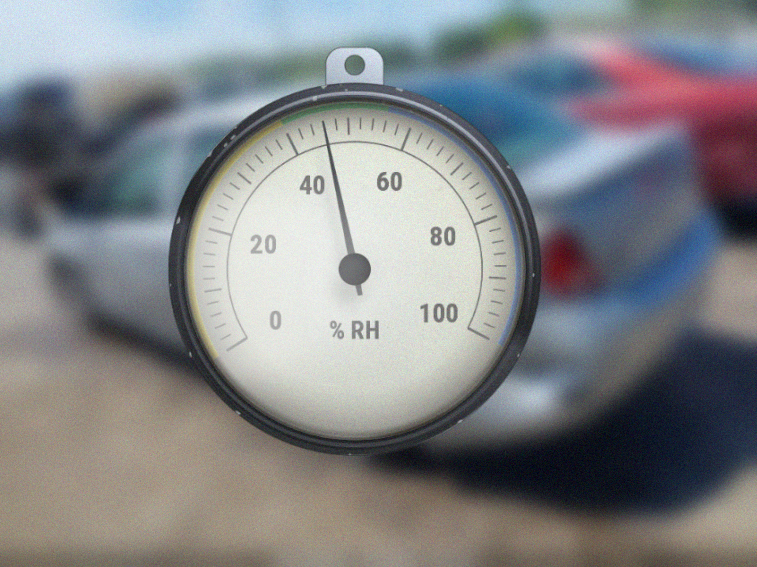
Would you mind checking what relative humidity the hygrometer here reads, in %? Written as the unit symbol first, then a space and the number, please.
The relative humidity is % 46
